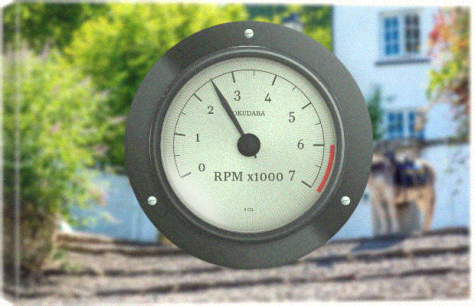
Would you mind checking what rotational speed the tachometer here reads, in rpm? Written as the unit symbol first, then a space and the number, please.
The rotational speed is rpm 2500
